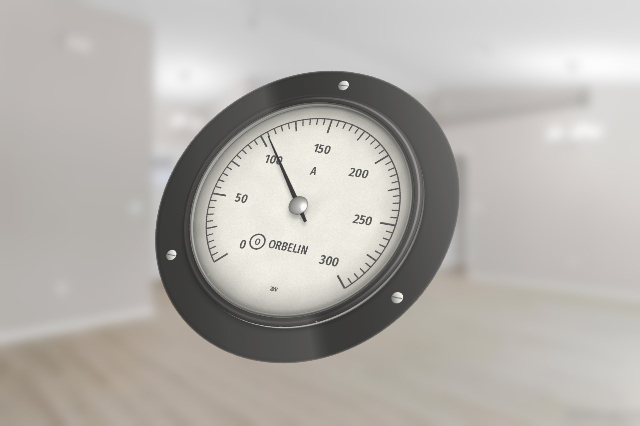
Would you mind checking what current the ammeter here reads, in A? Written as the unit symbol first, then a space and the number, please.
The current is A 105
